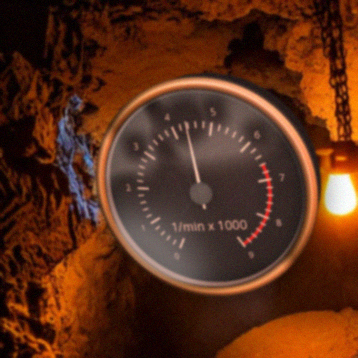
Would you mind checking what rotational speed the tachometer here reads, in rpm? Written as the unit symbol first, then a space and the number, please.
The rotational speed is rpm 4400
